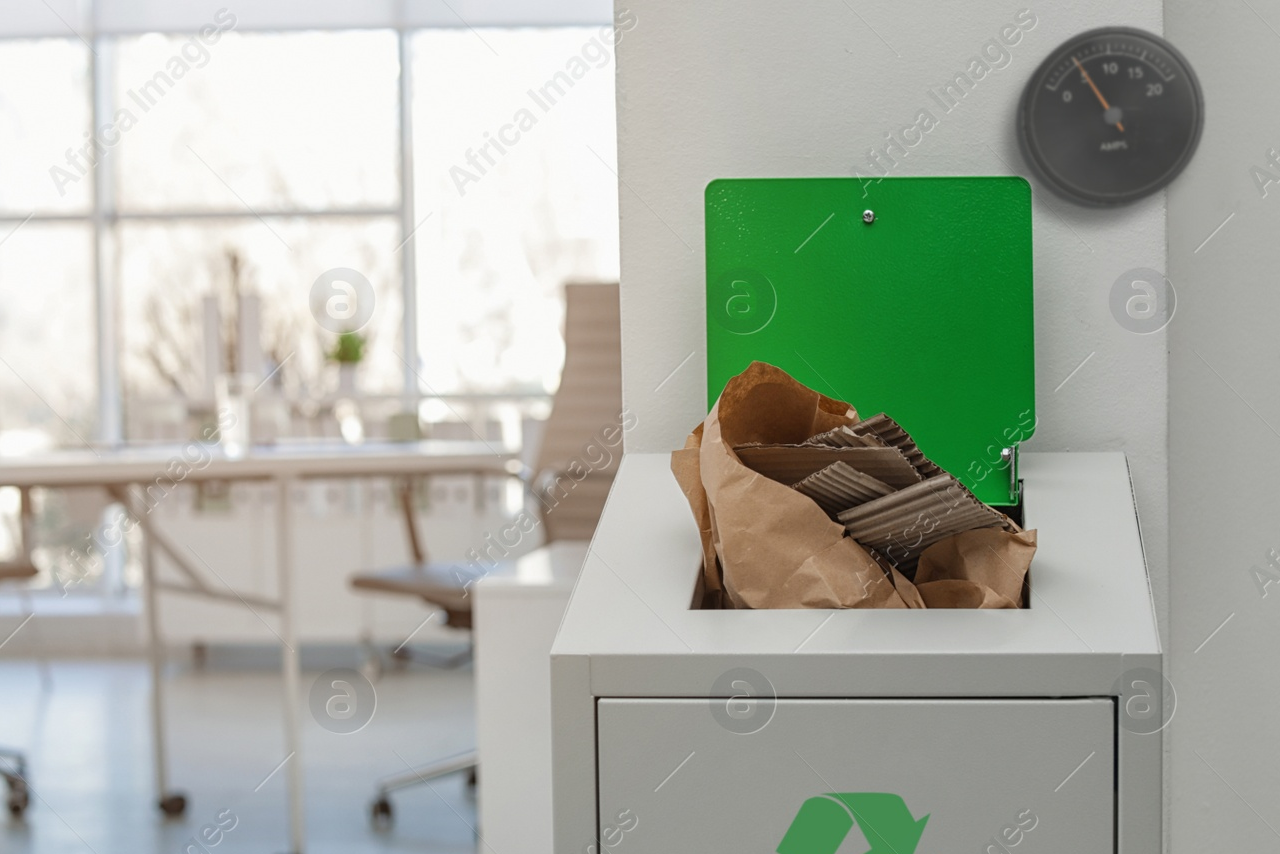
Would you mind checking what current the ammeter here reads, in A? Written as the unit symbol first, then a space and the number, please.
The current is A 5
